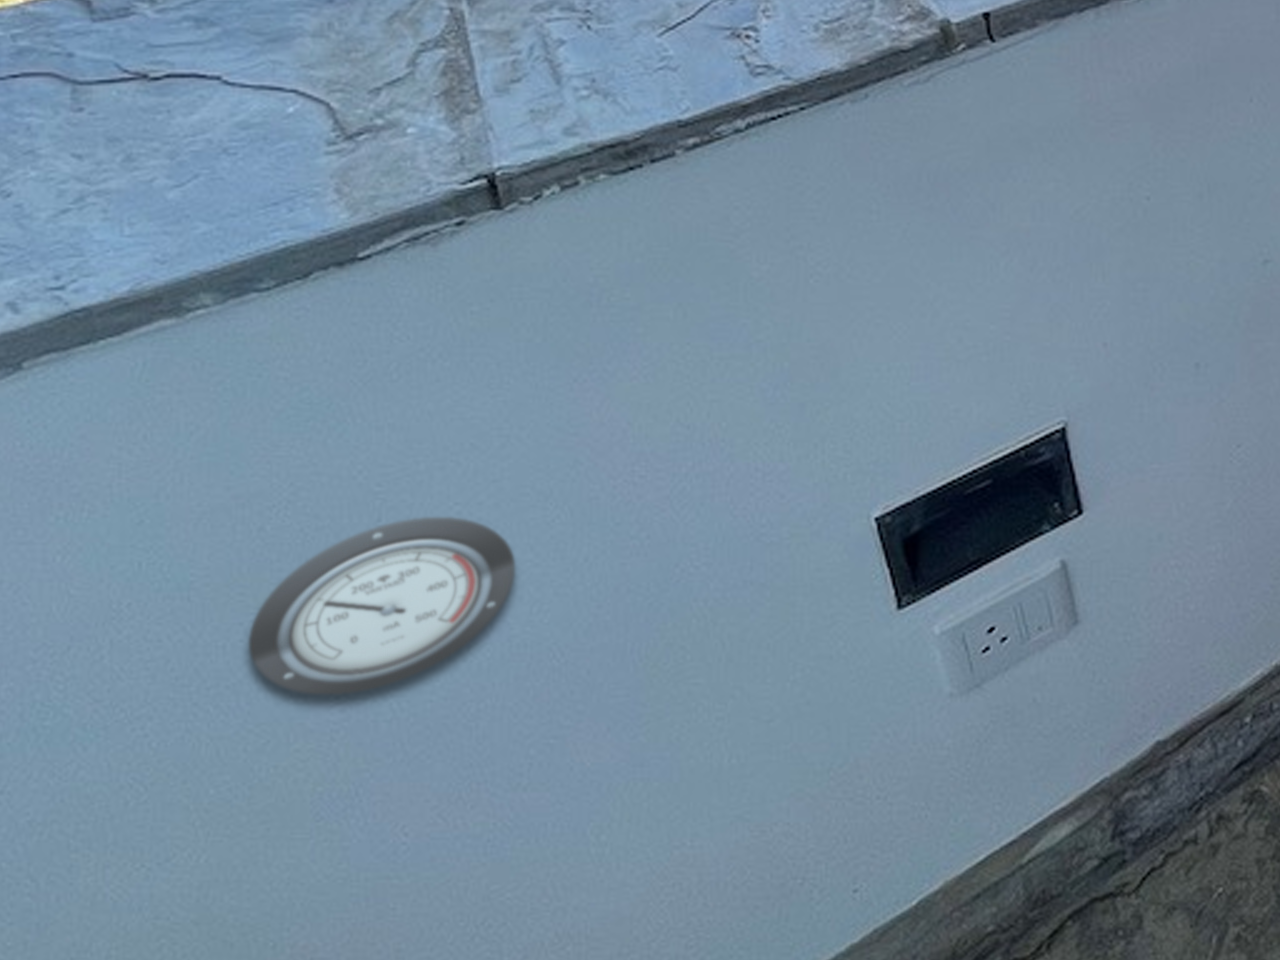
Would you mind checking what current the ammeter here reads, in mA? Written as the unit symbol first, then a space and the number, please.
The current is mA 150
